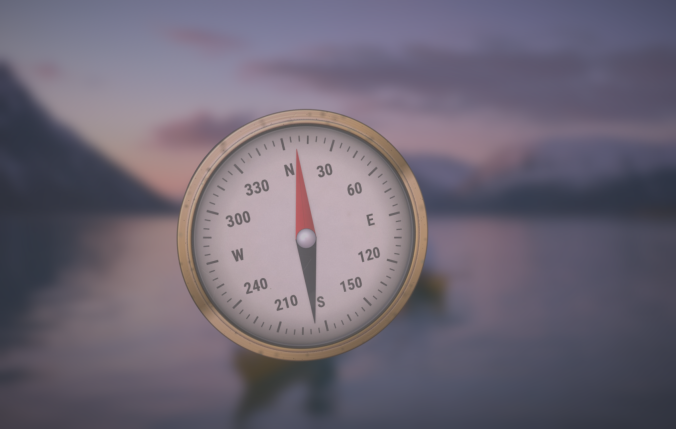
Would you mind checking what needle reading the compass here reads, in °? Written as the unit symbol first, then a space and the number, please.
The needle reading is ° 7.5
